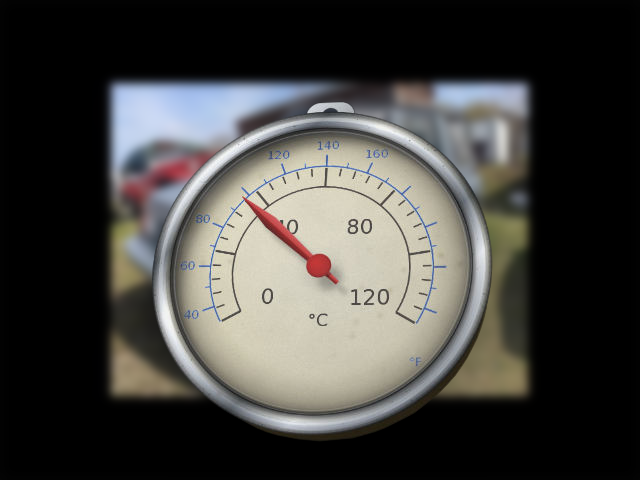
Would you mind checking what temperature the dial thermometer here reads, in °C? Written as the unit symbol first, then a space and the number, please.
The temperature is °C 36
